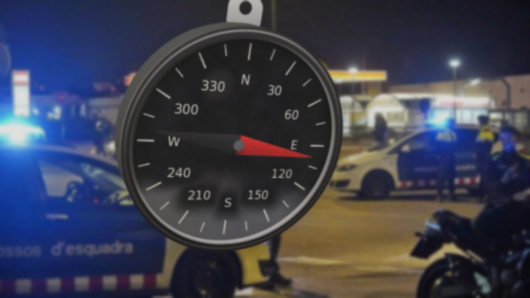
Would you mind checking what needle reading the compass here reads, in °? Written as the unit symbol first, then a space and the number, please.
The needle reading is ° 97.5
